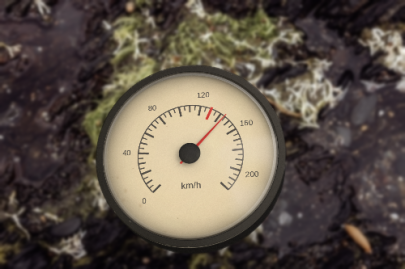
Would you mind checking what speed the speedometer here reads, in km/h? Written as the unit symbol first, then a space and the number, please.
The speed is km/h 145
